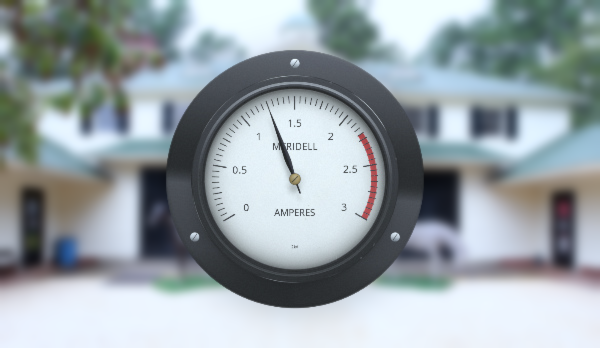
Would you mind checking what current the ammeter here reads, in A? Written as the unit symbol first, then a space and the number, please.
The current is A 1.25
